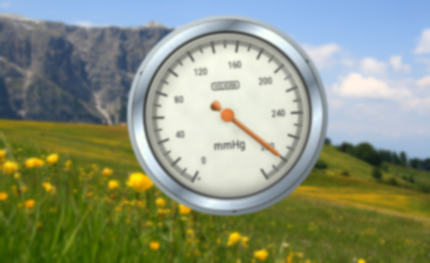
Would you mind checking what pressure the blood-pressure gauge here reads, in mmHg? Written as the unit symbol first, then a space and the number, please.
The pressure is mmHg 280
